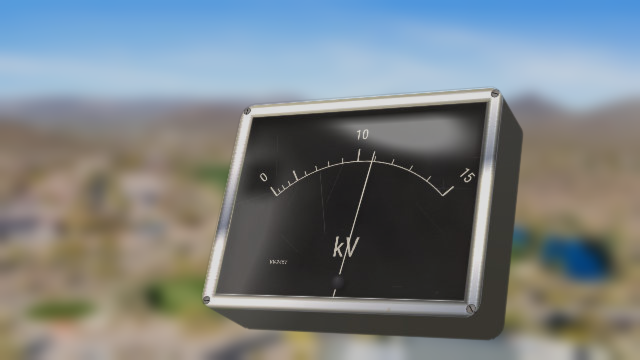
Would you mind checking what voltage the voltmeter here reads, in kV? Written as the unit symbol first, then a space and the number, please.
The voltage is kV 11
